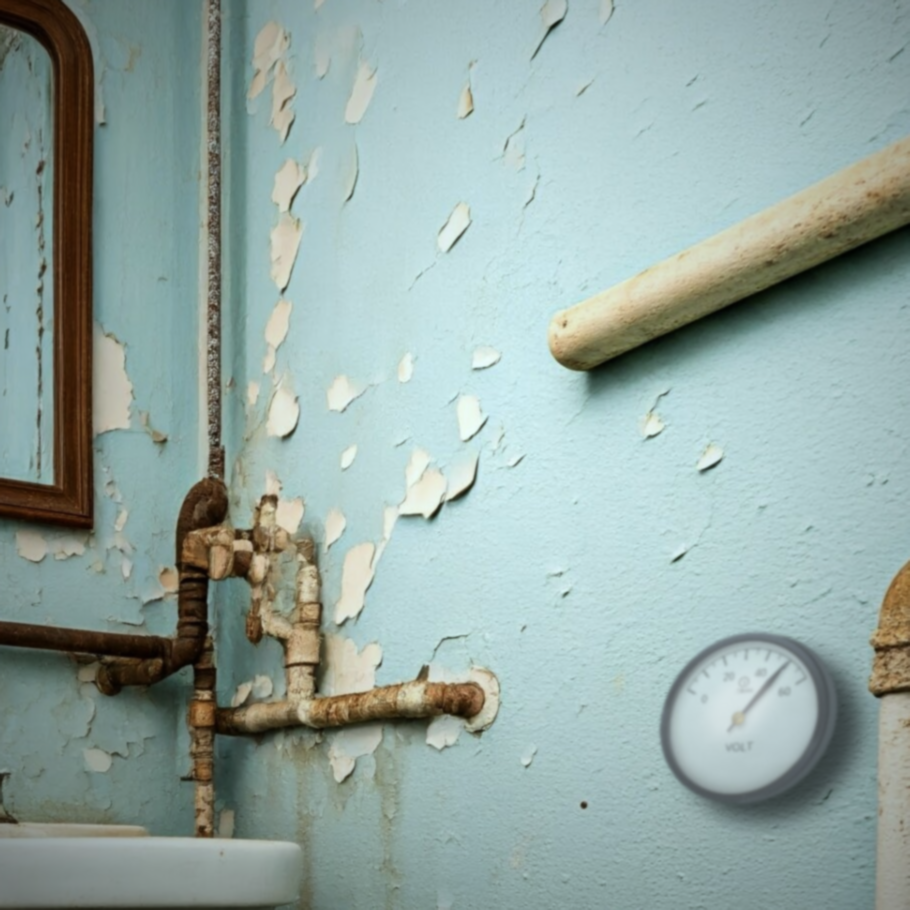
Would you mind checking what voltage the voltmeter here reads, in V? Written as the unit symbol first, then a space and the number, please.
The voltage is V 50
